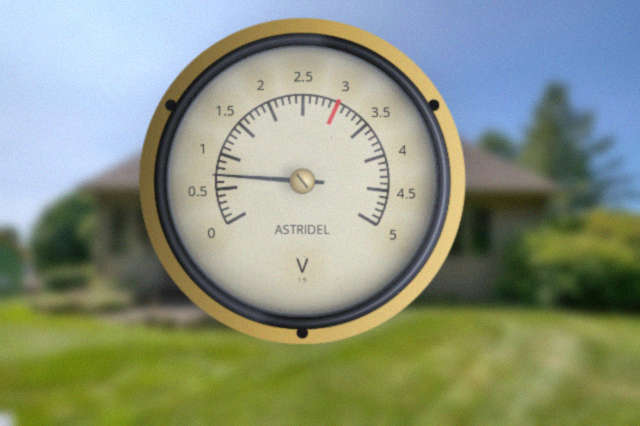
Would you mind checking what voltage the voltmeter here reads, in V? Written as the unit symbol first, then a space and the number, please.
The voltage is V 0.7
